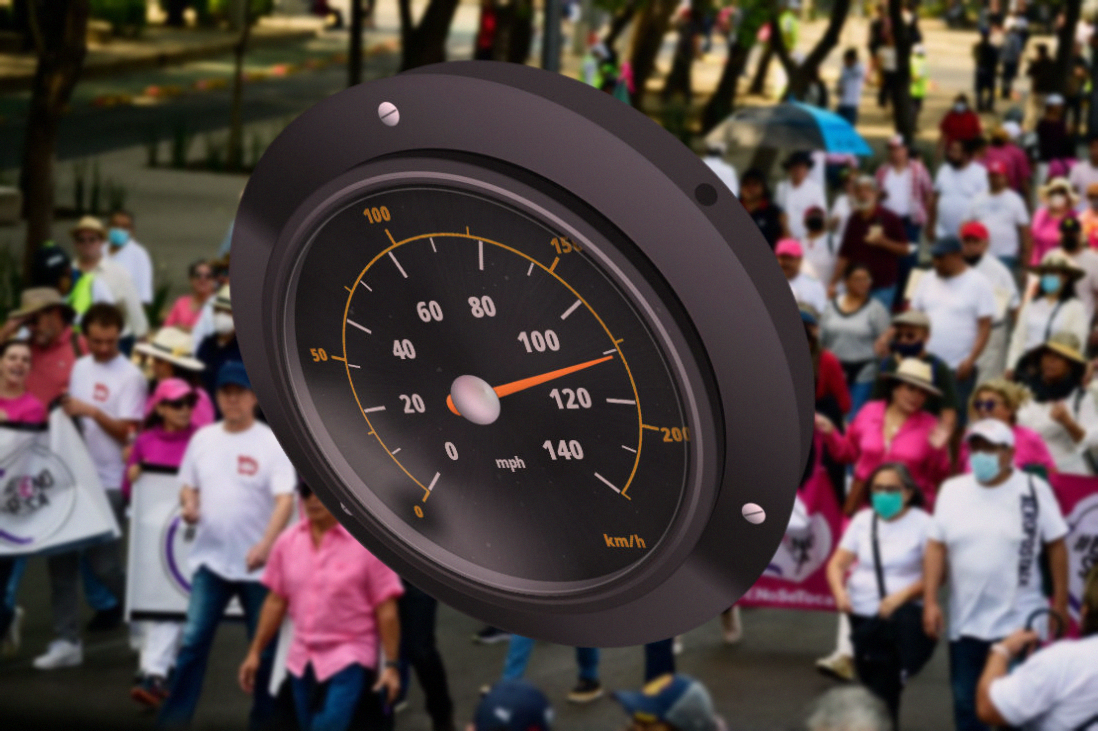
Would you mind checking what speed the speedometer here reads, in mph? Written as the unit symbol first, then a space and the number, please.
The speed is mph 110
